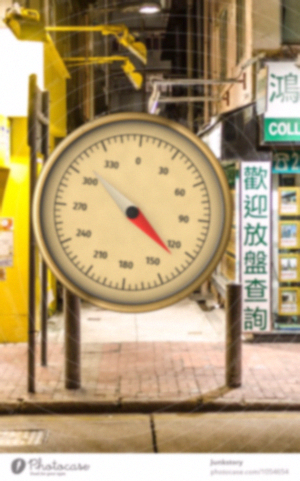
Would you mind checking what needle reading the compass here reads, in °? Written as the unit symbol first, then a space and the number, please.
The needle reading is ° 130
